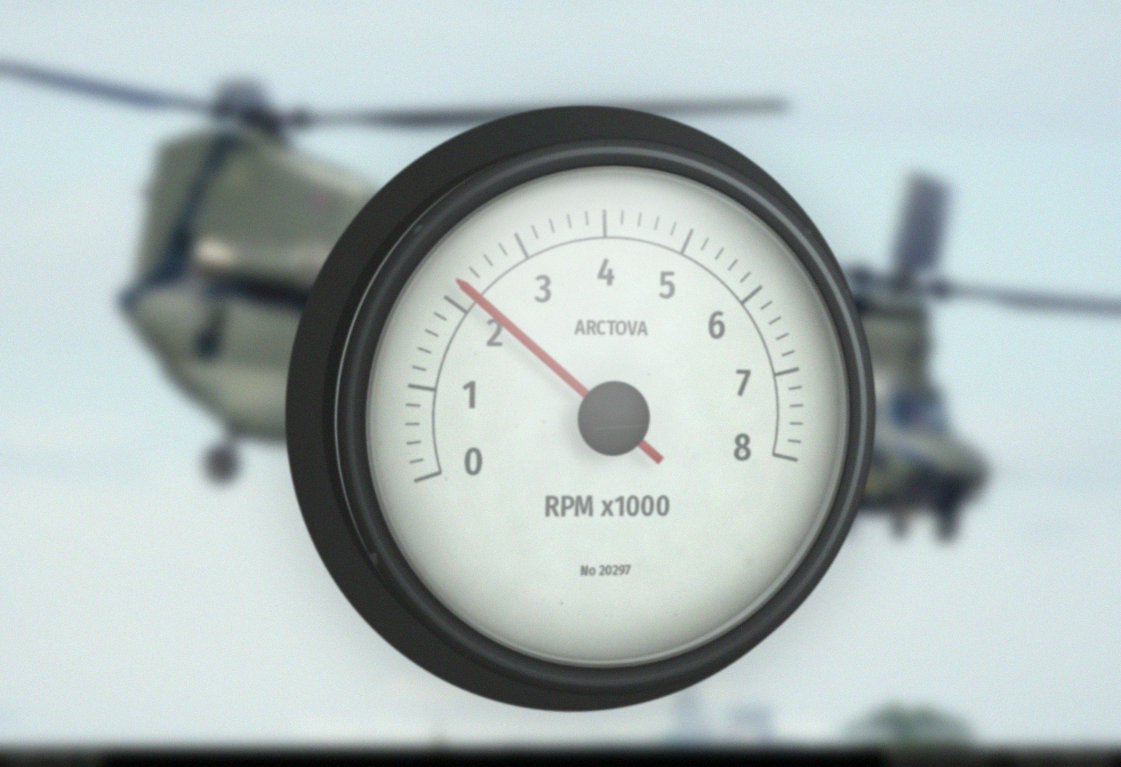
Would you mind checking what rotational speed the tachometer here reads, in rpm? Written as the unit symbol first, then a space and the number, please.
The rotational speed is rpm 2200
